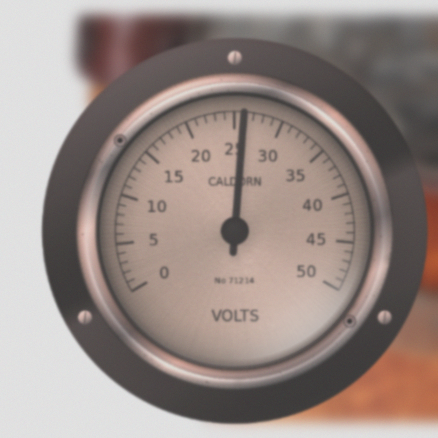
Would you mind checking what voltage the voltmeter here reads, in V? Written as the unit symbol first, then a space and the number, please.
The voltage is V 26
